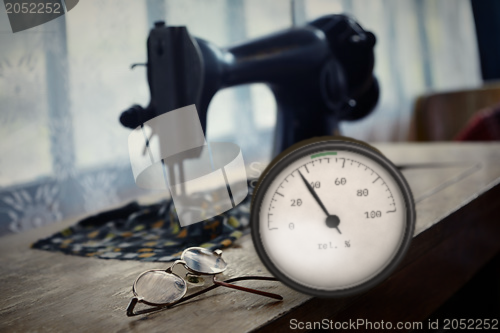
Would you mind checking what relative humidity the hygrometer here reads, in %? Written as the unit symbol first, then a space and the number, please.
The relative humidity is % 36
